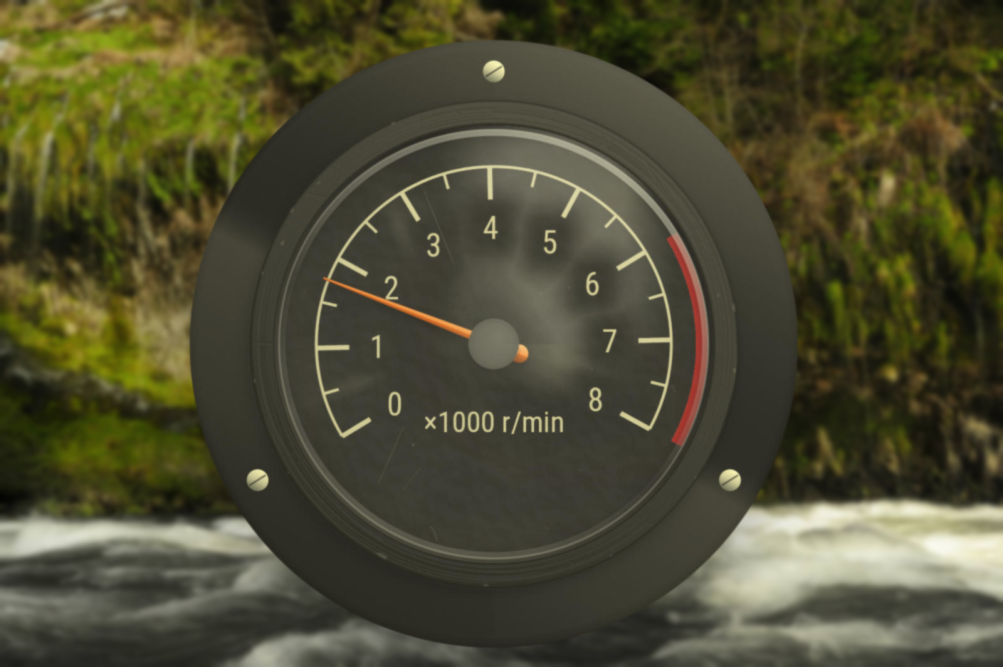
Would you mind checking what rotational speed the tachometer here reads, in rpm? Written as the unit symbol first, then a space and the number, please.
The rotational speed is rpm 1750
